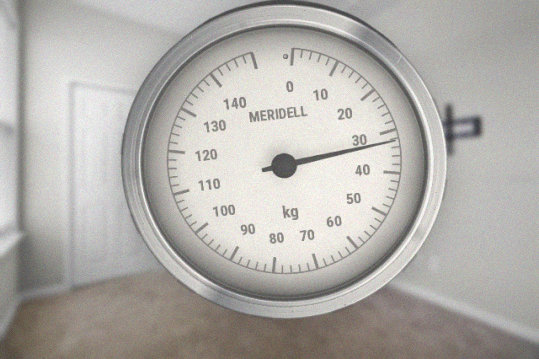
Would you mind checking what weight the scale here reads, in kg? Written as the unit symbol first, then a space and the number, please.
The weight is kg 32
